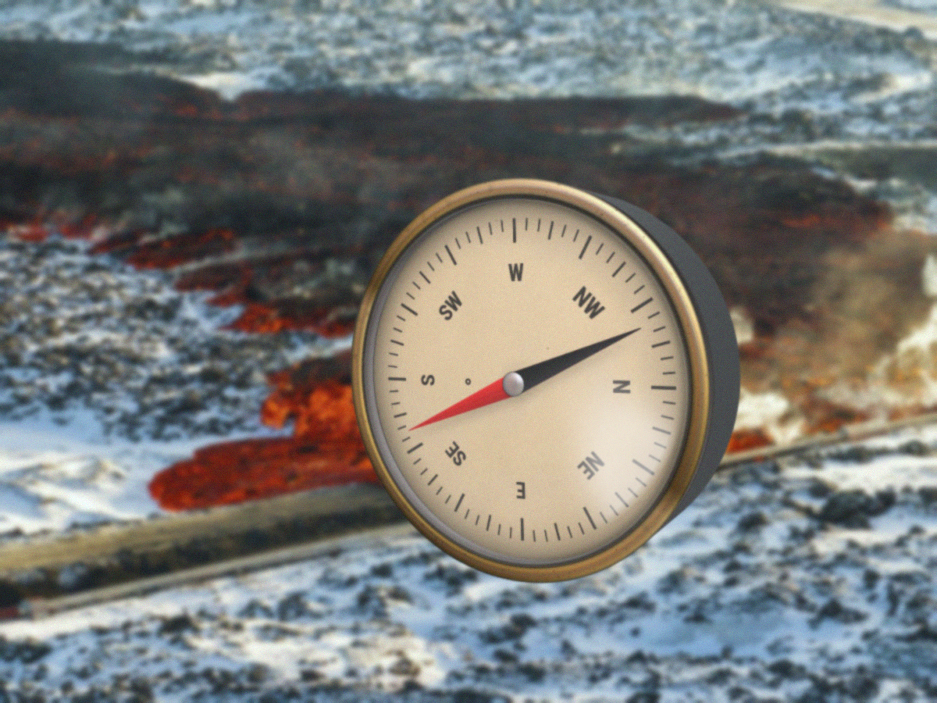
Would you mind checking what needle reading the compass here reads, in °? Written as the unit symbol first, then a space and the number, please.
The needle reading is ° 157.5
